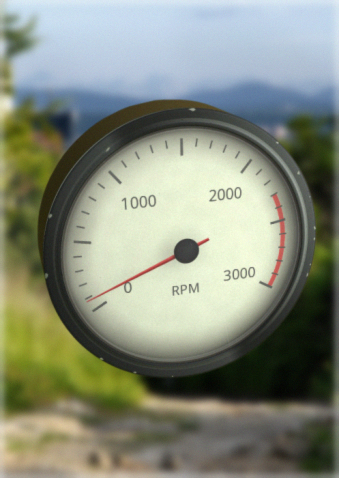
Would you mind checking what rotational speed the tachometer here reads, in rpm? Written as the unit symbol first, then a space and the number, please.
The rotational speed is rpm 100
